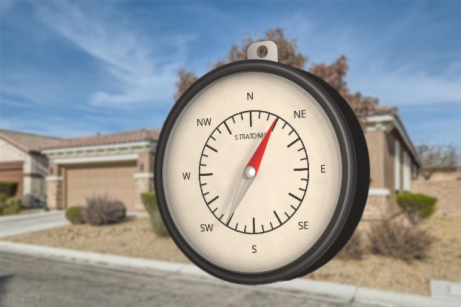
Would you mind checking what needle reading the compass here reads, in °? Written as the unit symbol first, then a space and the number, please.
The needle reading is ° 30
